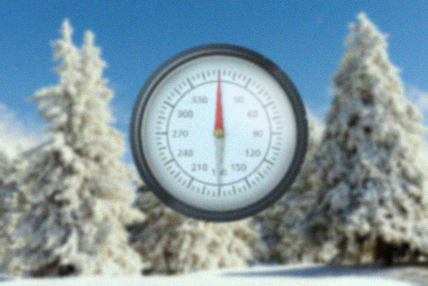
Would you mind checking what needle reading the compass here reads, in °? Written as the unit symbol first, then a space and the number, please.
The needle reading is ° 0
